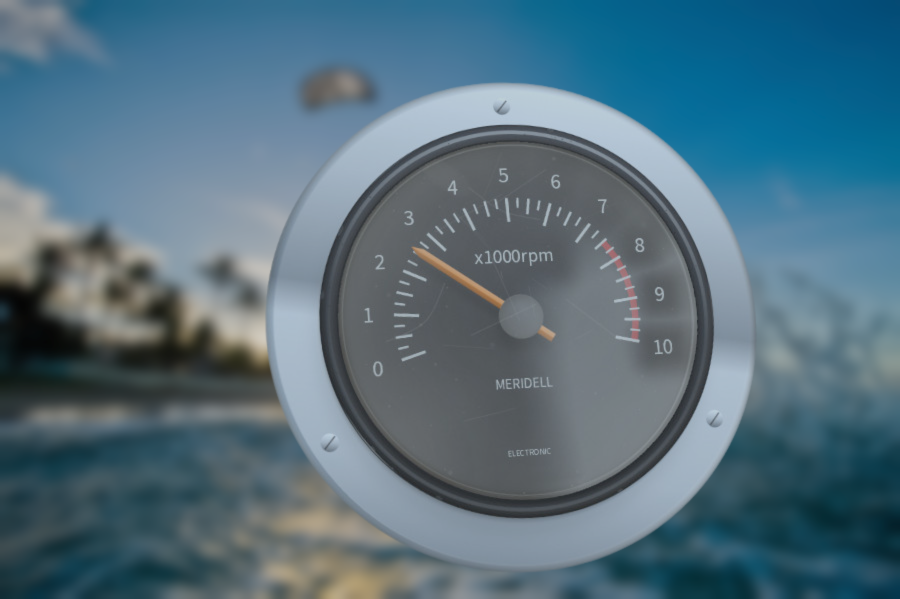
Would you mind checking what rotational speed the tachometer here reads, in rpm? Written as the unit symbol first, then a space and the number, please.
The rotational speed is rpm 2500
